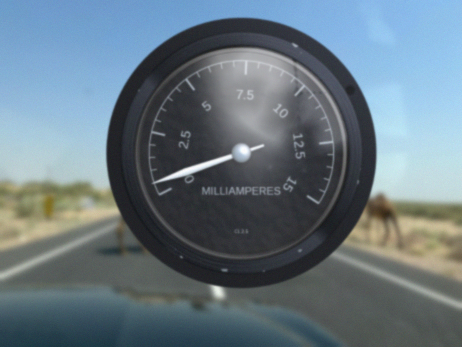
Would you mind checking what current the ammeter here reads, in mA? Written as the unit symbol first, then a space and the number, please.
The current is mA 0.5
